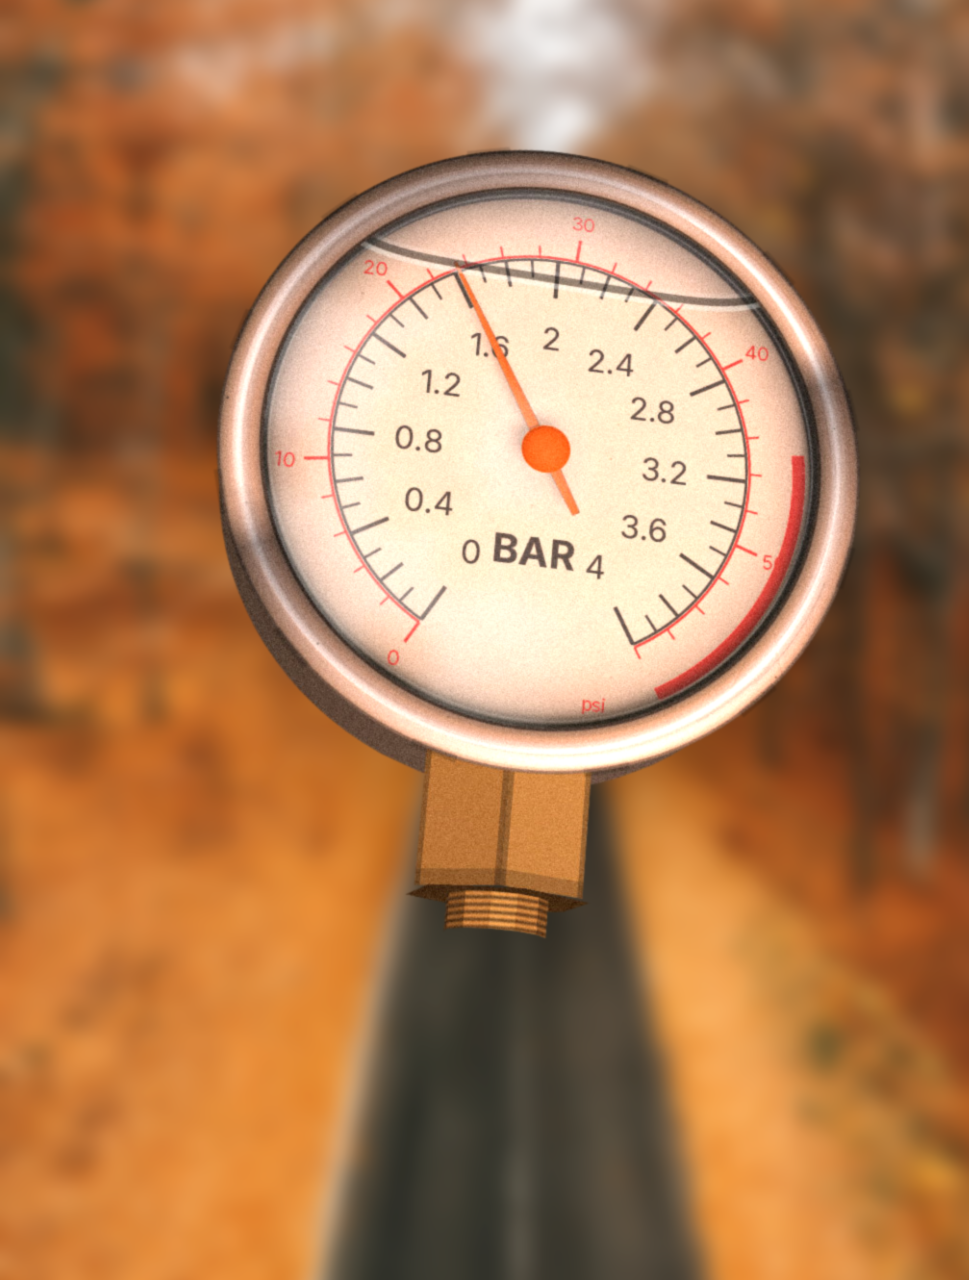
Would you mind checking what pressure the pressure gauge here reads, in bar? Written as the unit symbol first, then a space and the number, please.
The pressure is bar 1.6
